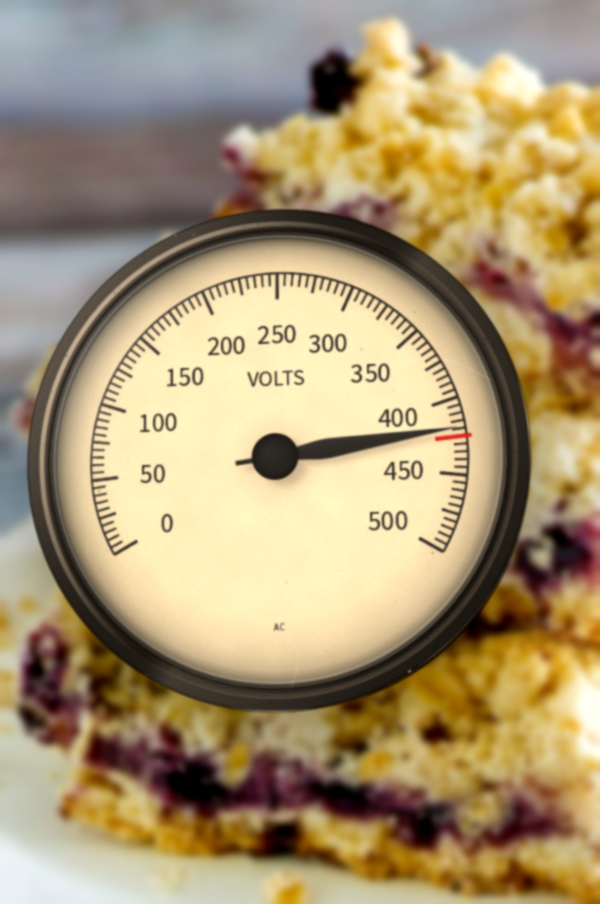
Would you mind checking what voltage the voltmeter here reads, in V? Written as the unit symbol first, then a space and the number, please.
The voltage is V 420
